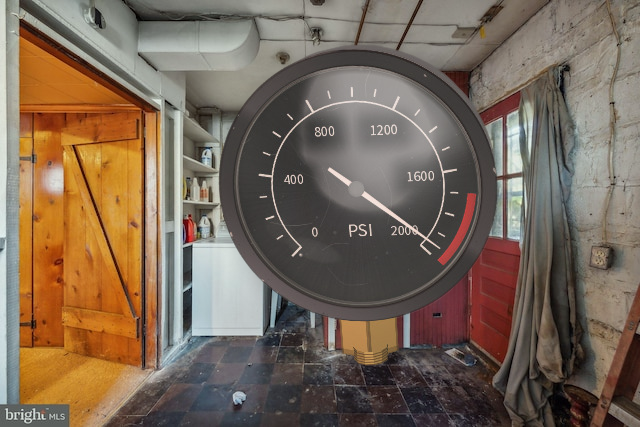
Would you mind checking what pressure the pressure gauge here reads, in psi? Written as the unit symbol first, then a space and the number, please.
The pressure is psi 1950
